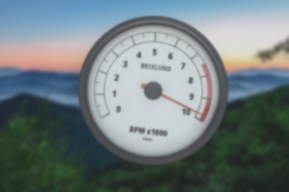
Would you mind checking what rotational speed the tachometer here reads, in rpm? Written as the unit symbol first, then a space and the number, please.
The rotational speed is rpm 9750
